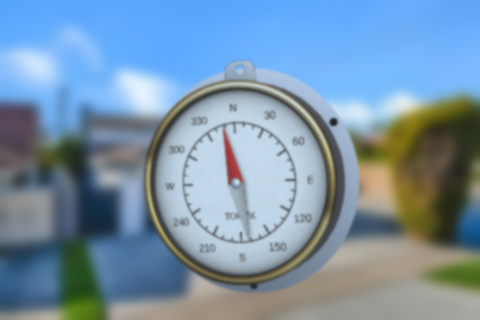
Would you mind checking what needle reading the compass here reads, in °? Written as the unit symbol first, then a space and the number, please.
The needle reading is ° 350
